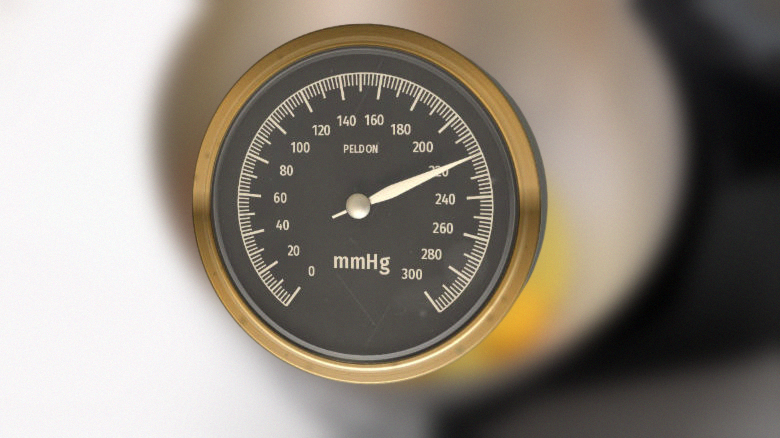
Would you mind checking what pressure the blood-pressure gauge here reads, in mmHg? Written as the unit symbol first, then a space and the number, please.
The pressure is mmHg 220
